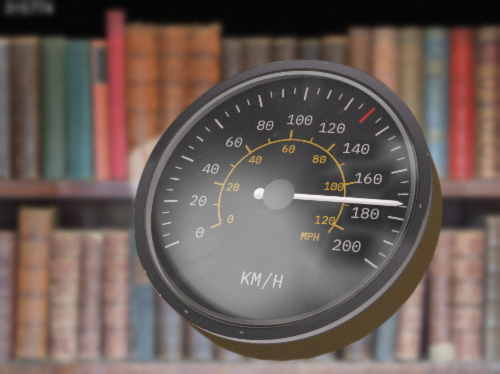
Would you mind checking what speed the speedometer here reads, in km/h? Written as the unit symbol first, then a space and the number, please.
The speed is km/h 175
